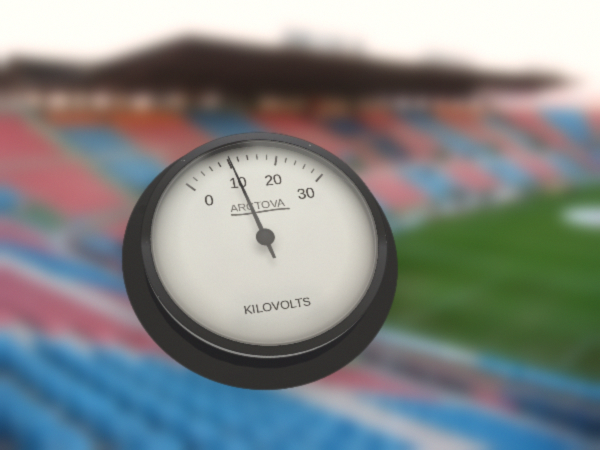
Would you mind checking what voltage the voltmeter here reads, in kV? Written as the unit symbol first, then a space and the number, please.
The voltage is kV 10
